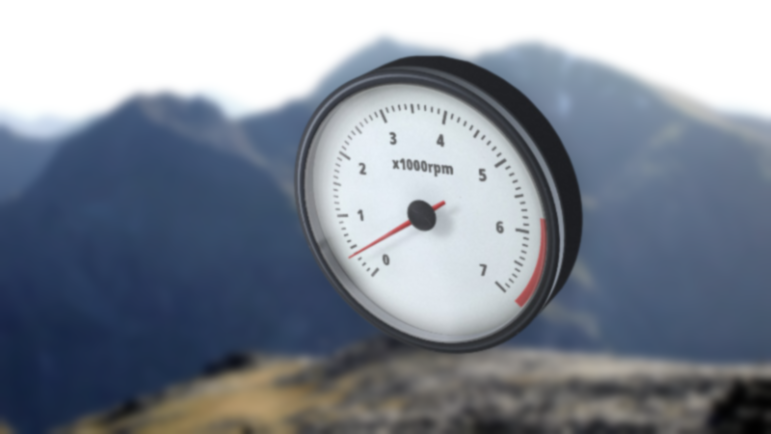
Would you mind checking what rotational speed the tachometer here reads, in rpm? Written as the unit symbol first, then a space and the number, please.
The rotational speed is rpm 400
